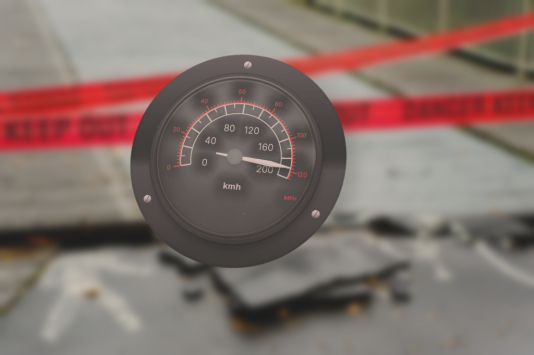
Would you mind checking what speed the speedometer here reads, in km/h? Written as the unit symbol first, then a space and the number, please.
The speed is km/h 190
